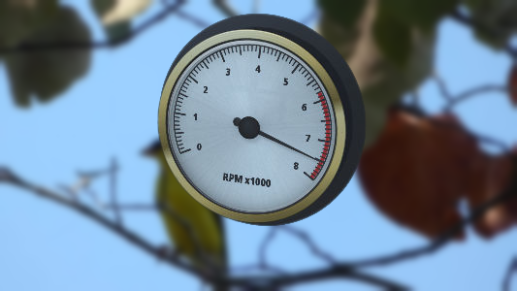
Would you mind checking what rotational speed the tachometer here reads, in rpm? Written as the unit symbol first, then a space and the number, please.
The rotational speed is rpm 7500
